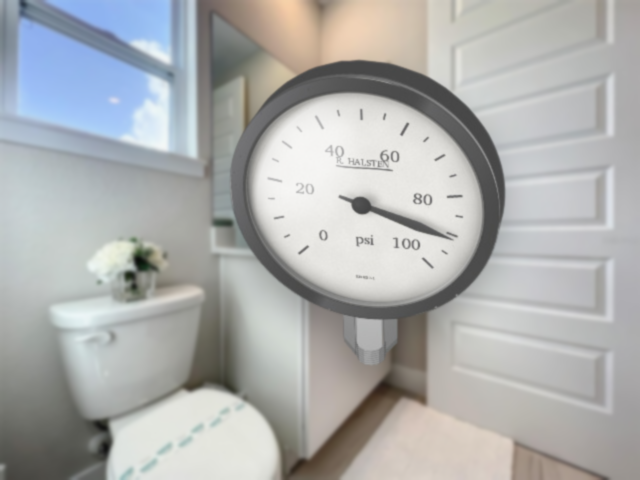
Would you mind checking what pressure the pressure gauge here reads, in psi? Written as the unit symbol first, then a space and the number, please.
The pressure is psi 90
